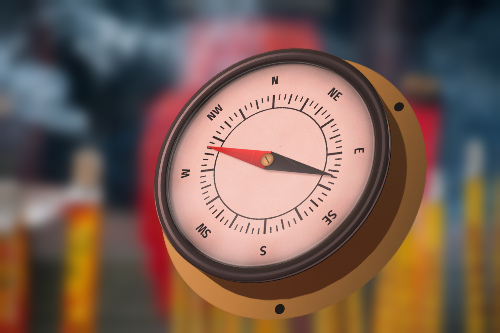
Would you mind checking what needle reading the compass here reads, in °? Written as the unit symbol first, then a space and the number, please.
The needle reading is ° 290
